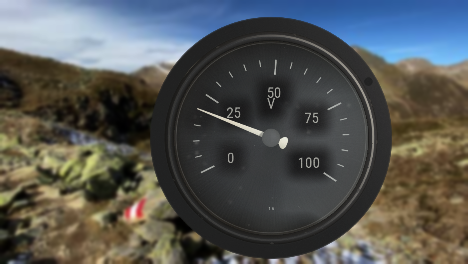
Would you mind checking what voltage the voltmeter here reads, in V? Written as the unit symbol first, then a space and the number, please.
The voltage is V 20
